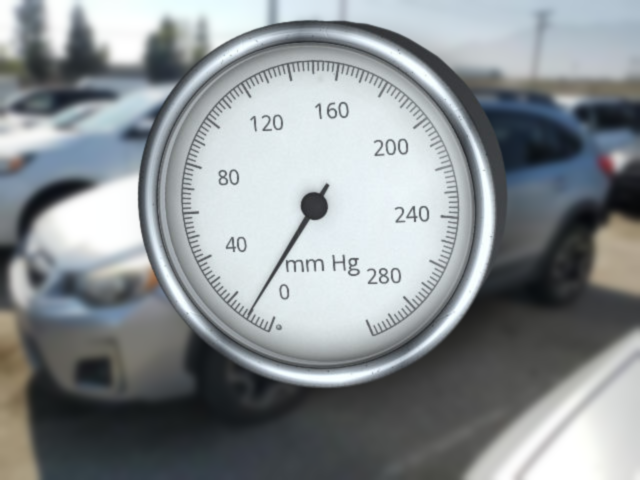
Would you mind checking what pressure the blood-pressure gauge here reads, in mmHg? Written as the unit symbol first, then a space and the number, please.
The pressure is mmHg 10
